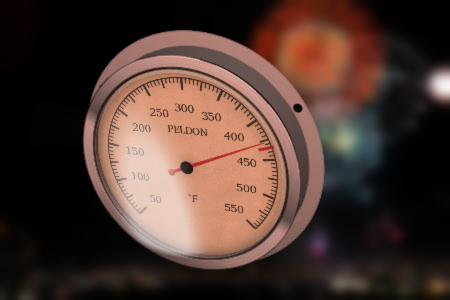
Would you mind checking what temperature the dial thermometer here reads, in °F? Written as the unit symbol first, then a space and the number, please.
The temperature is °F 425
